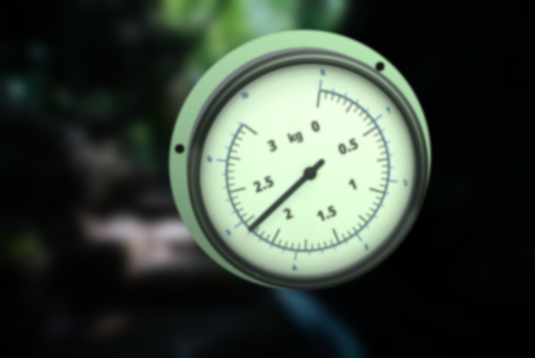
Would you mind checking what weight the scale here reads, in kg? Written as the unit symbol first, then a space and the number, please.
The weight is kg 2.2
